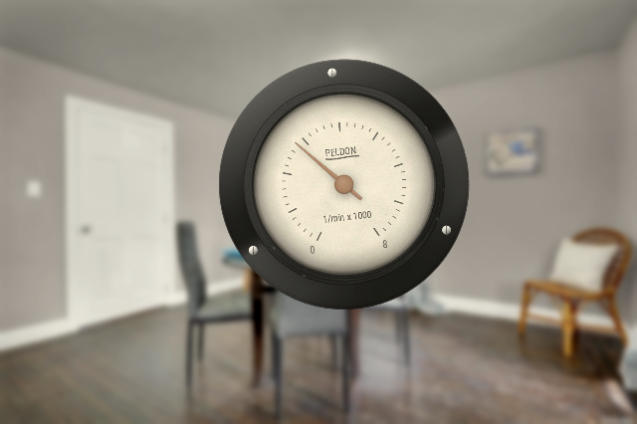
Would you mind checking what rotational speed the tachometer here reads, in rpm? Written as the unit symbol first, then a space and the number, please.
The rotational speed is rpm 2800
